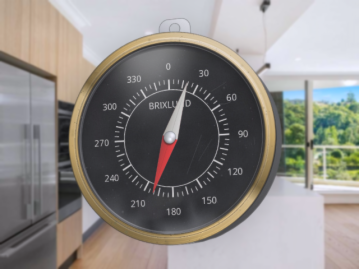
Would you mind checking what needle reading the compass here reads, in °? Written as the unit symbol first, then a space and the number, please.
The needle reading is ° 200
